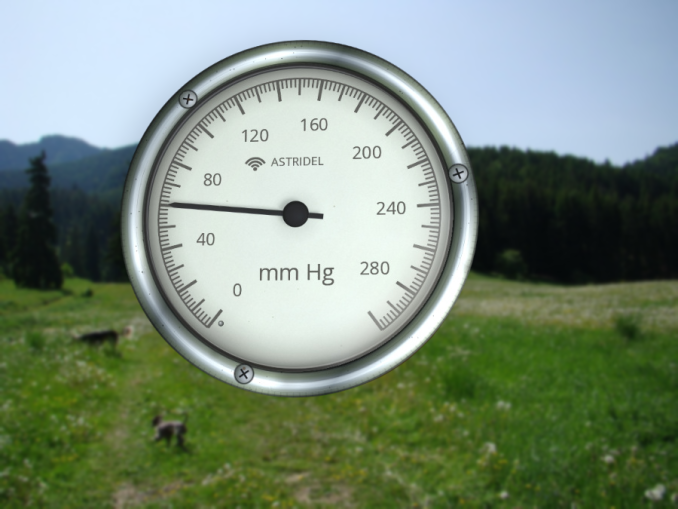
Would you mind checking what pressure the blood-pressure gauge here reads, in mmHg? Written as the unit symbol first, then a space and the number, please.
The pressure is mmHg 60
